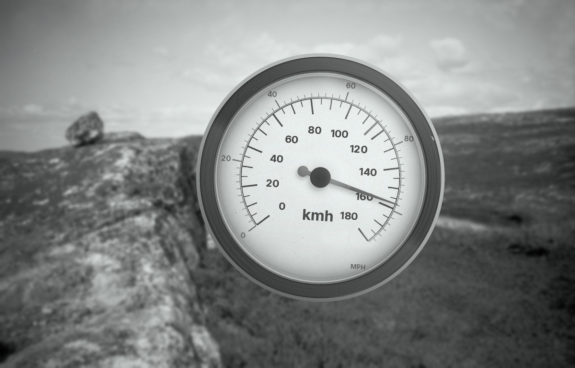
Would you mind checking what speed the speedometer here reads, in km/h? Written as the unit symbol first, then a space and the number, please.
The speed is km/h 157.5
